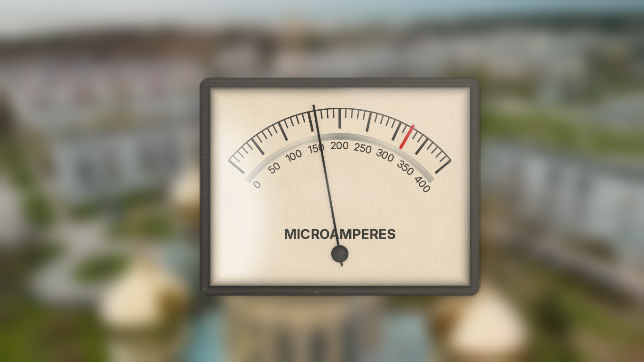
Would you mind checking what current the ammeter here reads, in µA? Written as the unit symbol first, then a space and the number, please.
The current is µA 160
